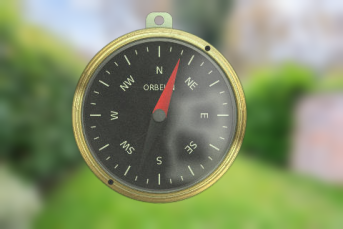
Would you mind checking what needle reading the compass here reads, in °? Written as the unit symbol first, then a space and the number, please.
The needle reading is ° 20
